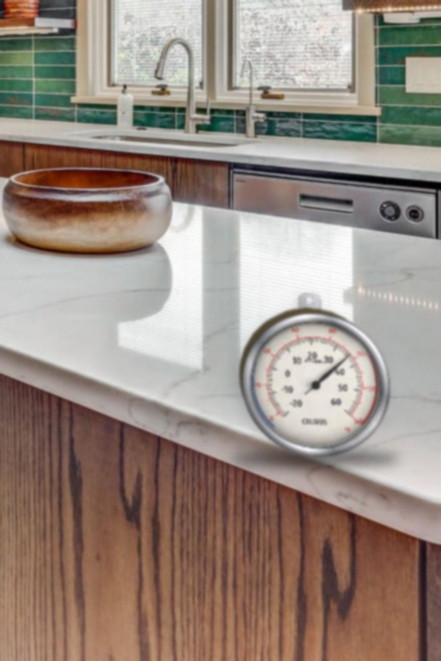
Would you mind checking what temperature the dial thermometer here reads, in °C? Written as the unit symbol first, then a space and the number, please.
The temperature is °C 35
